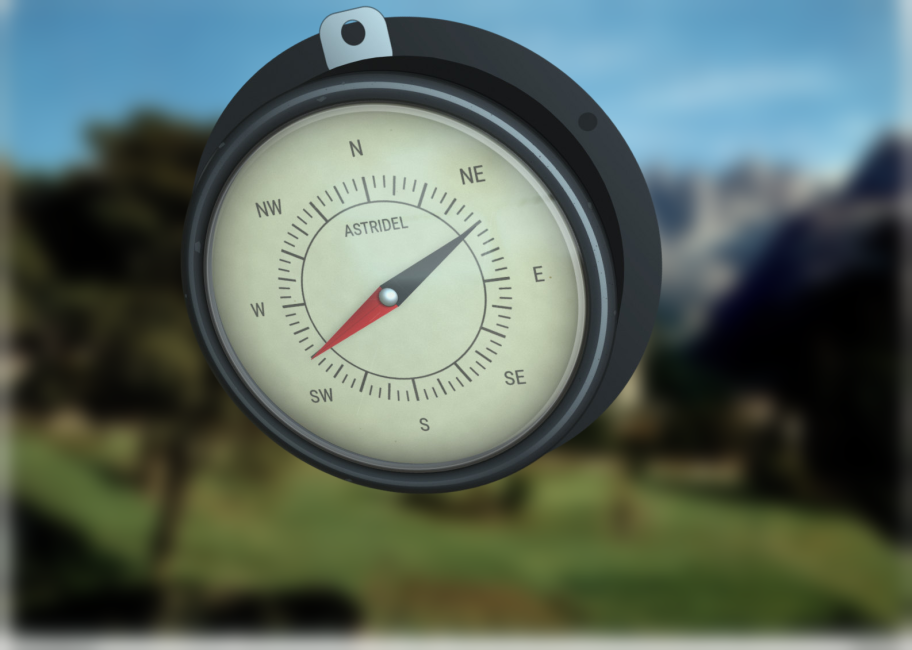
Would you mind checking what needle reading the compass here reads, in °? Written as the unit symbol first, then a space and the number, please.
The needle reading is ° 240
